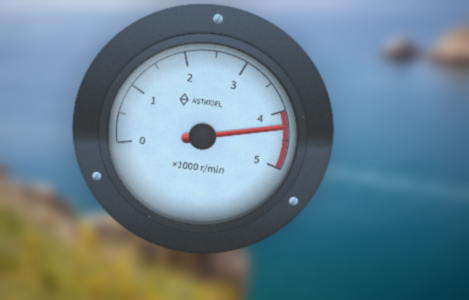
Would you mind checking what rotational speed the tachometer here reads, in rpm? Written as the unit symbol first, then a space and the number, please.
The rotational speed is rpm 4250
